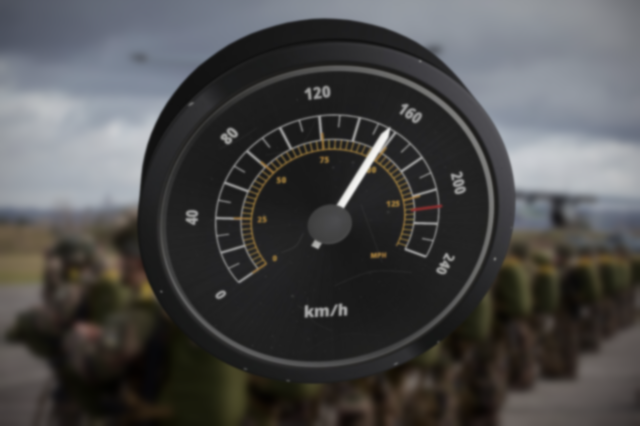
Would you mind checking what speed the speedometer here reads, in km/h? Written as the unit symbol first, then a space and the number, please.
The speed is km/h 155
